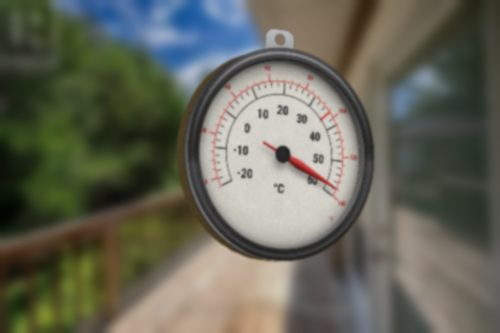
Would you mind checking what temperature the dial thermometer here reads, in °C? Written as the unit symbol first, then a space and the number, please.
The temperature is °C 58
